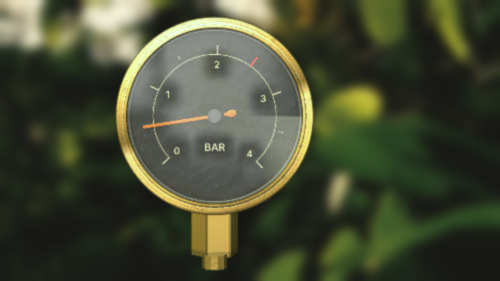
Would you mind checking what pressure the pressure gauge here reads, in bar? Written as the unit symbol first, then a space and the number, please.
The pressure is bar 0.5
